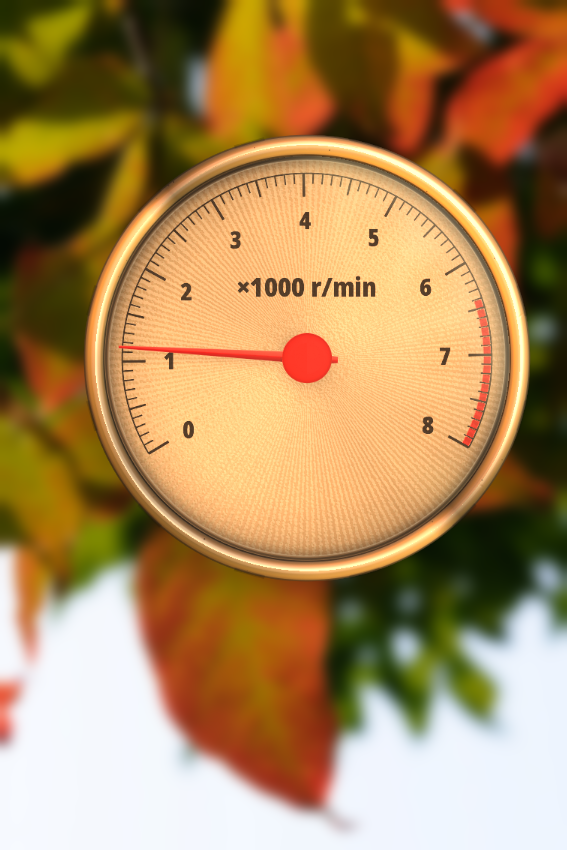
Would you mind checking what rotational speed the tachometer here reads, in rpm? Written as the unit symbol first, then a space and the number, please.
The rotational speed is rpm 1150
